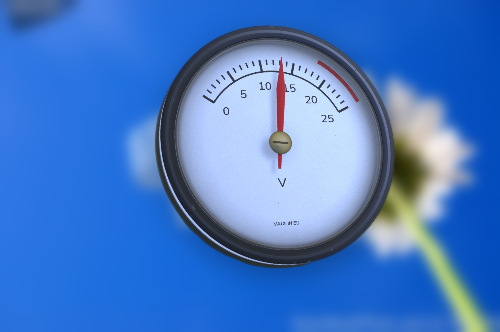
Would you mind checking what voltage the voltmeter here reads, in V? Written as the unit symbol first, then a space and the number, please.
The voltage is V 13
